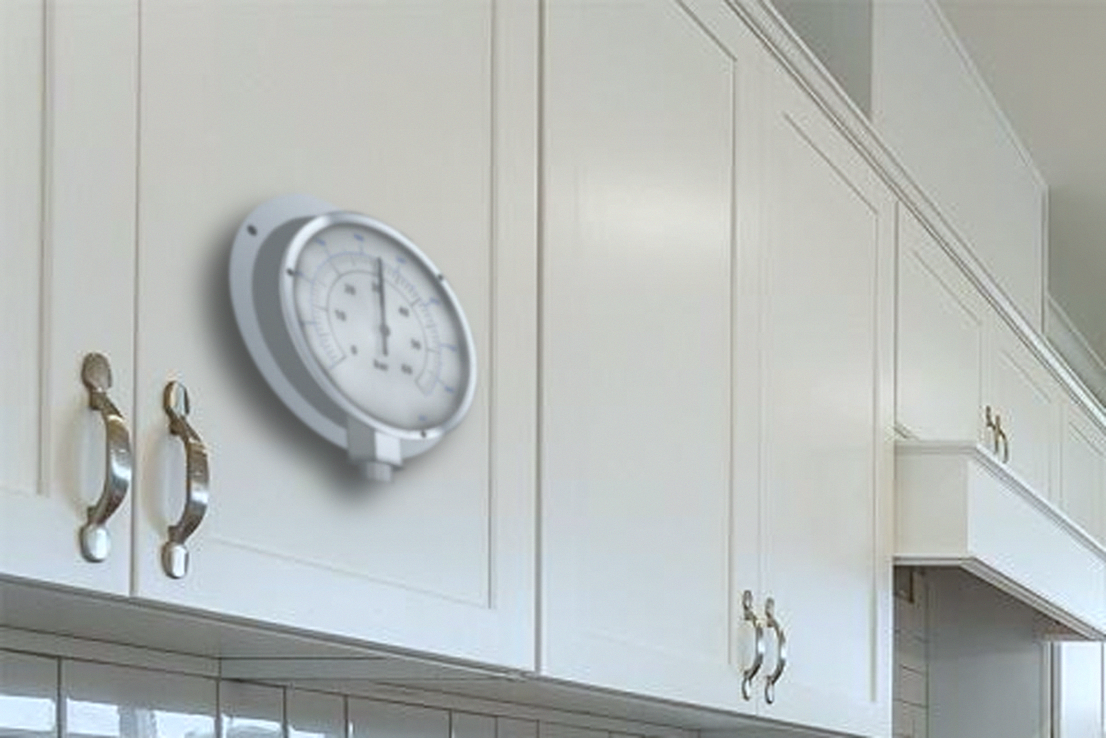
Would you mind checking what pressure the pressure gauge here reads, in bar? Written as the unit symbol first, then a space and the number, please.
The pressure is bar 30
